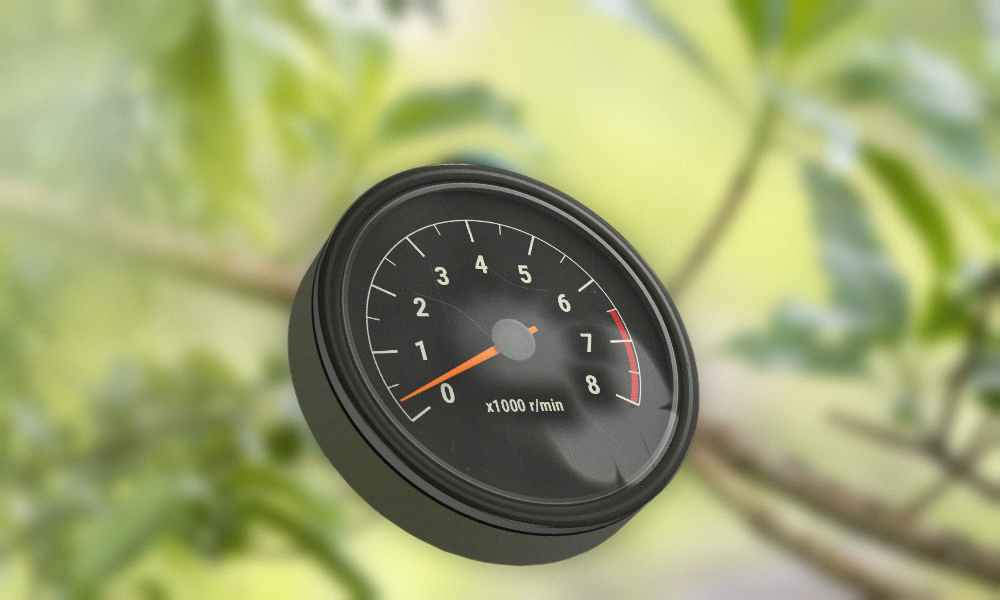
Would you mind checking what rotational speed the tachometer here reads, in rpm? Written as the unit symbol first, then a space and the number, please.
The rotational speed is rpm 250
